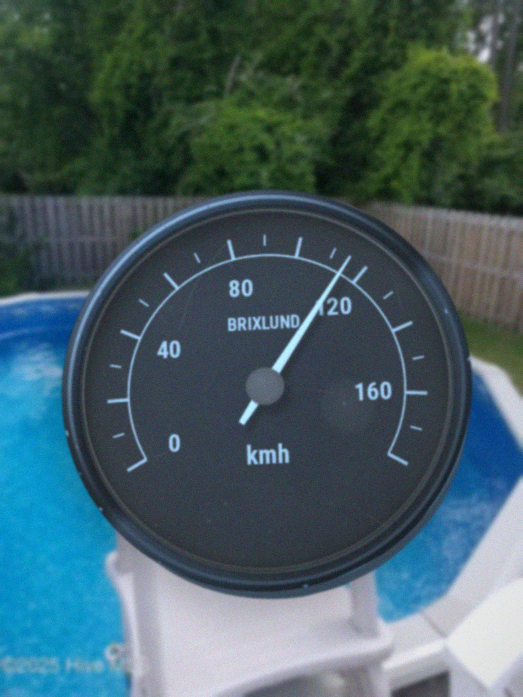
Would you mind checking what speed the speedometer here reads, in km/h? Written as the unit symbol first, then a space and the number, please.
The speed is km/h 115
